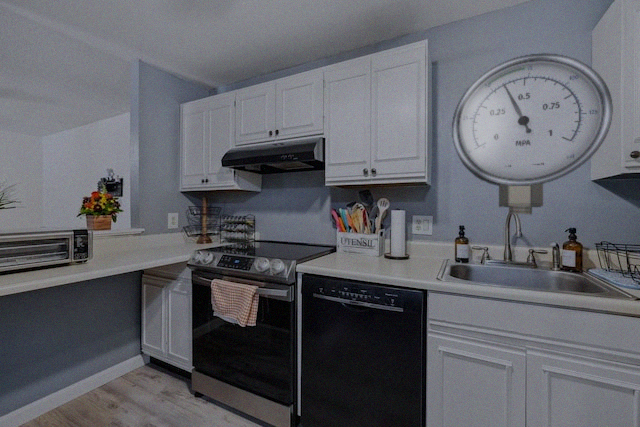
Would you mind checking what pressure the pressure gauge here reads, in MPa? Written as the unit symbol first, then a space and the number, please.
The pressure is MPa 0.4
